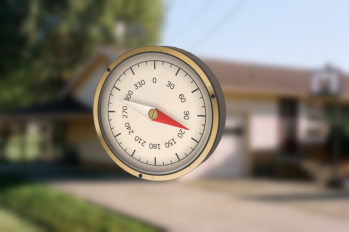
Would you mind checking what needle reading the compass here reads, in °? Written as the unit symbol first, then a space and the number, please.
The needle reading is ° 110
